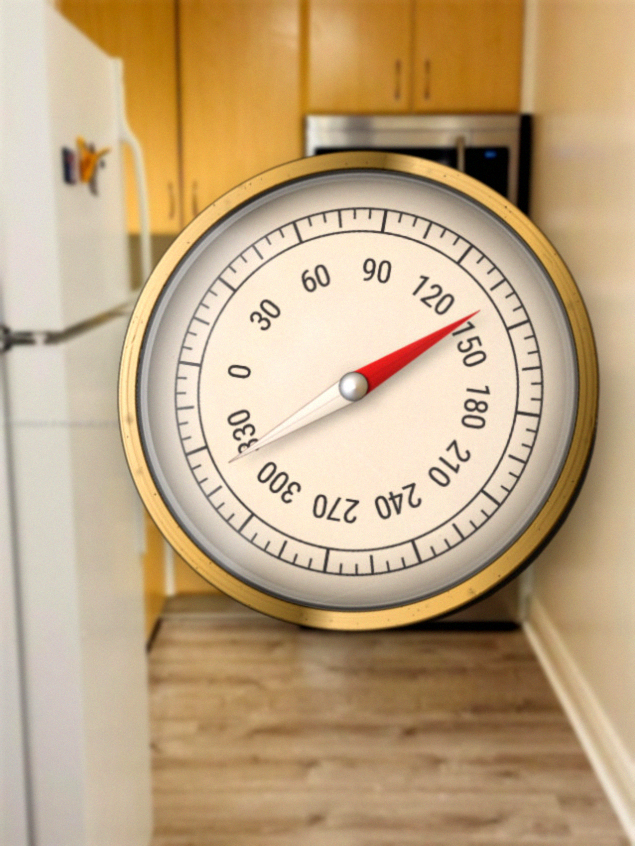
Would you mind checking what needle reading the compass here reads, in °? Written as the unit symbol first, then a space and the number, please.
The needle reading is ° 140
